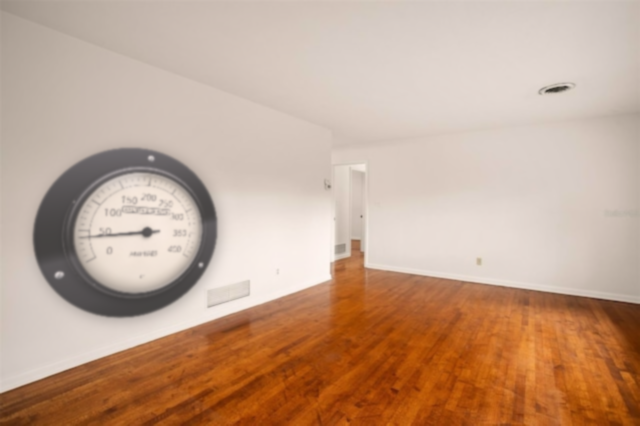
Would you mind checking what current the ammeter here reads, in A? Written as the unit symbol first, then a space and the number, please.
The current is A 40
